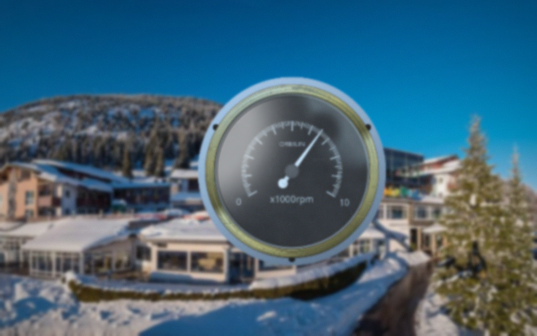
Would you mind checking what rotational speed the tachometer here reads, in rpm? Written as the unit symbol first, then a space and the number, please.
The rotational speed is rpm 6500
